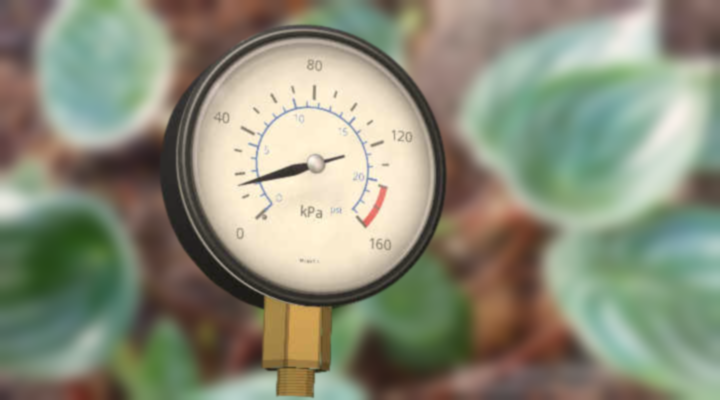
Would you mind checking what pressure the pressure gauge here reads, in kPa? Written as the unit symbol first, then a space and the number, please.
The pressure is kPa 15
